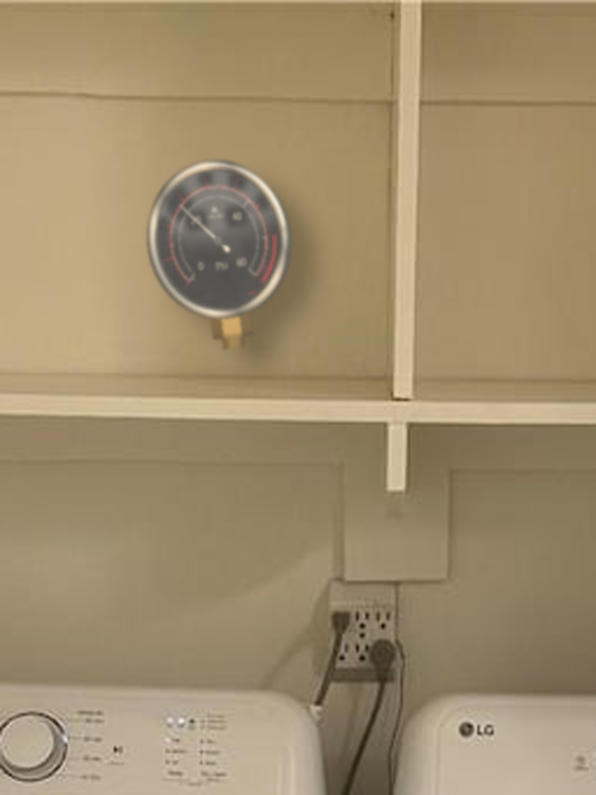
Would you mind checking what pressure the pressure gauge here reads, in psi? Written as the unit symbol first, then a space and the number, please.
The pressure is psi 20
